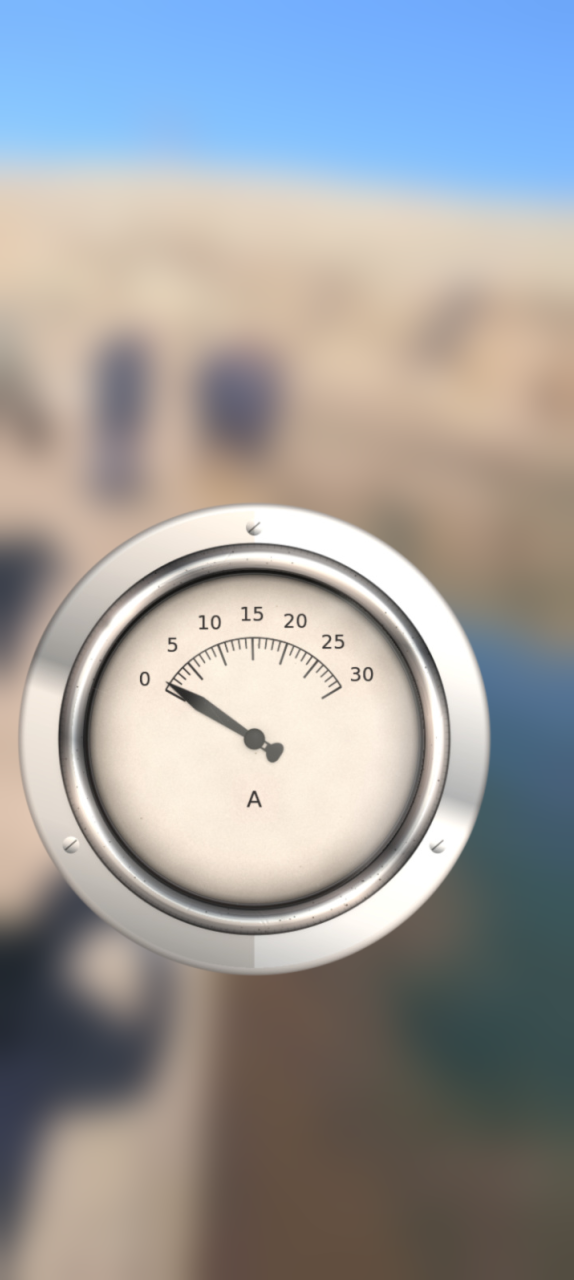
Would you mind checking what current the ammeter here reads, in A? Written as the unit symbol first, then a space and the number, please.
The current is A 1
